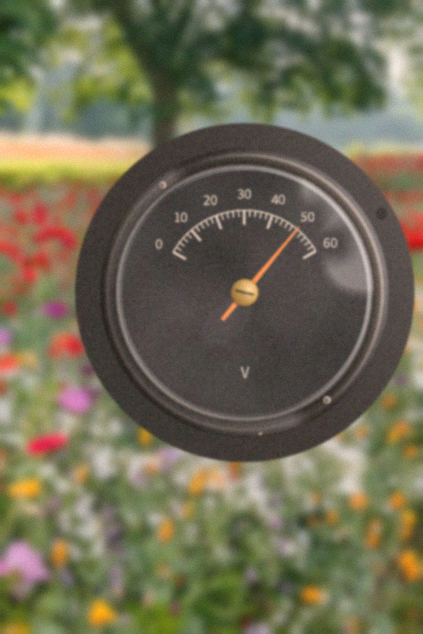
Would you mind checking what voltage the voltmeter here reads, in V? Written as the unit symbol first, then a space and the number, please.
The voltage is V 50
